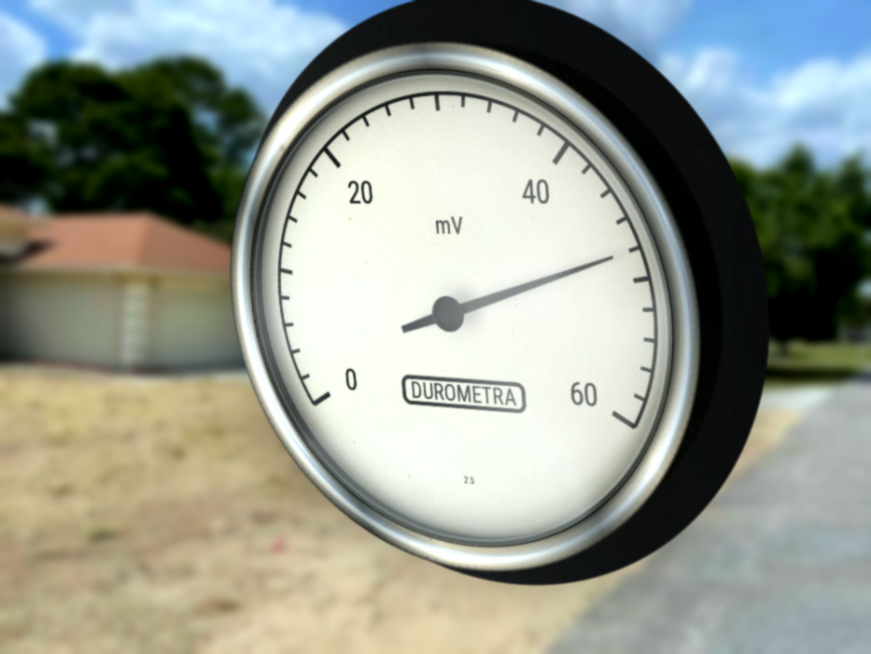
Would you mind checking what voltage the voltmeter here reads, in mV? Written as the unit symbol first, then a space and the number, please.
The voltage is mV 48
